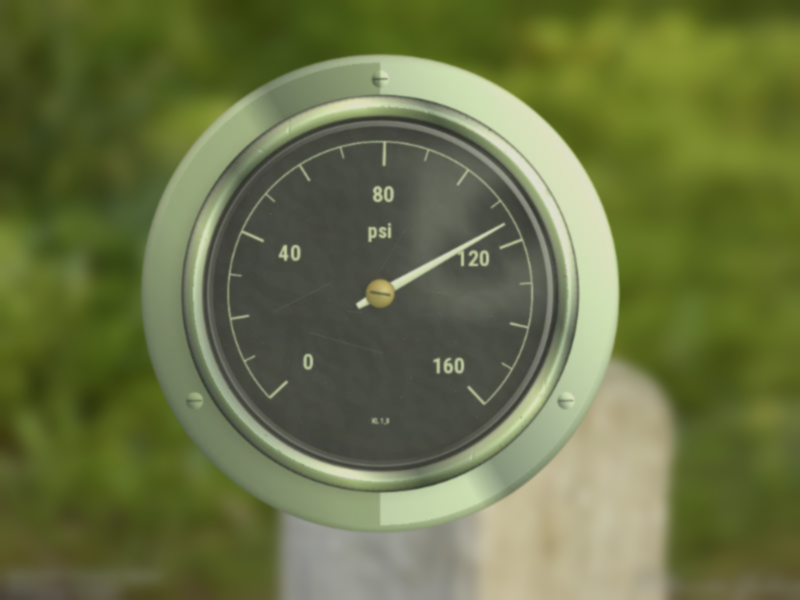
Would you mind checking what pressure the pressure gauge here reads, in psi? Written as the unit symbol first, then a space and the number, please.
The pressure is psi 115
